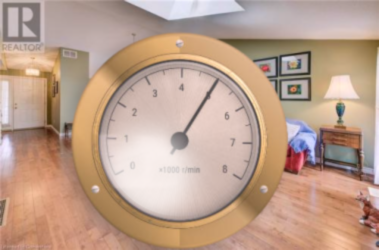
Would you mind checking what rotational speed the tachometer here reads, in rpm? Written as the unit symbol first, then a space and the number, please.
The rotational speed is rpm 5000
